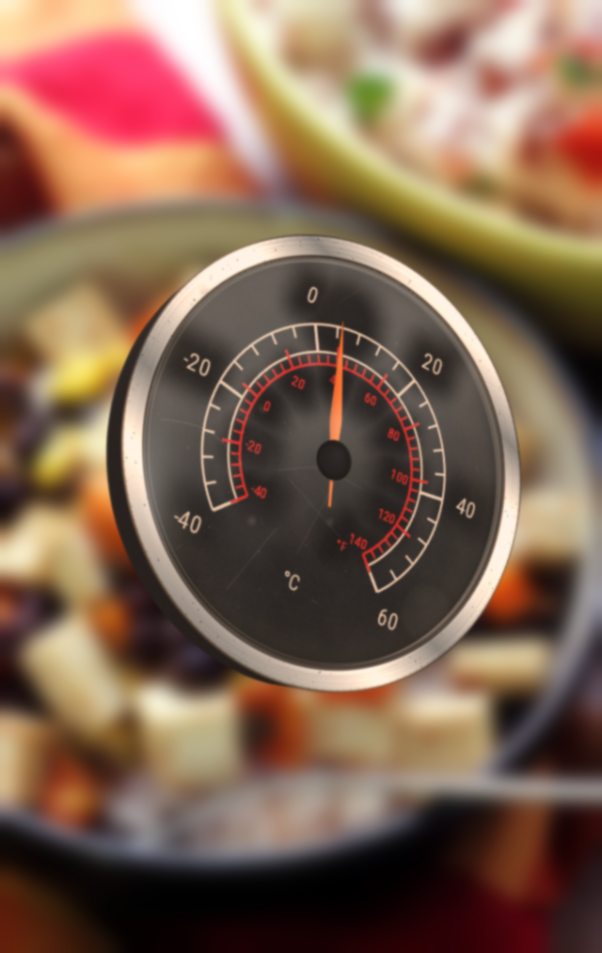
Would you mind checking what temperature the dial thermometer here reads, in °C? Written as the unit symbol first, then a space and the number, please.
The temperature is °C 4
